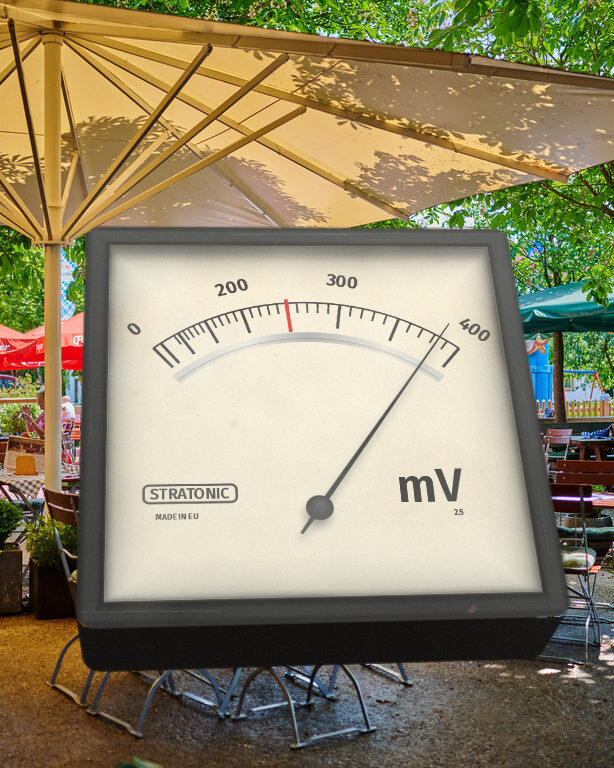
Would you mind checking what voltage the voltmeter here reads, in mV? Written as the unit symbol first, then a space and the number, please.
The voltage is mV 385
